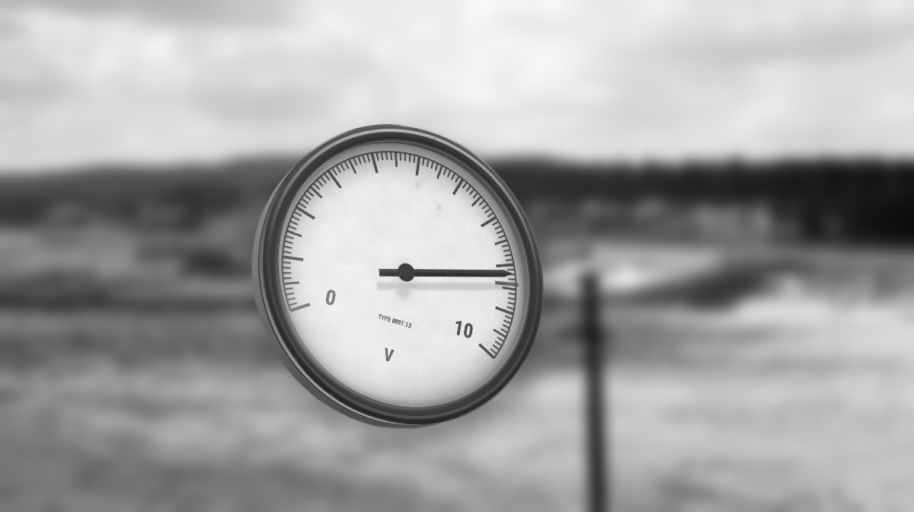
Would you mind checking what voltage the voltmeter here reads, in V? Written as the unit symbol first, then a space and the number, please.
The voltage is V 8.2
